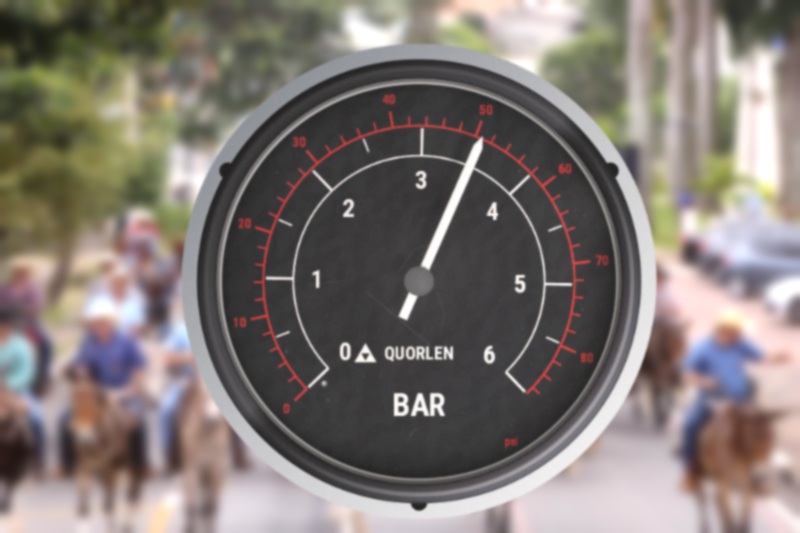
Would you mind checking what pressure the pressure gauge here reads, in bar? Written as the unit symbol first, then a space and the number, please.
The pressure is bar 3.5
